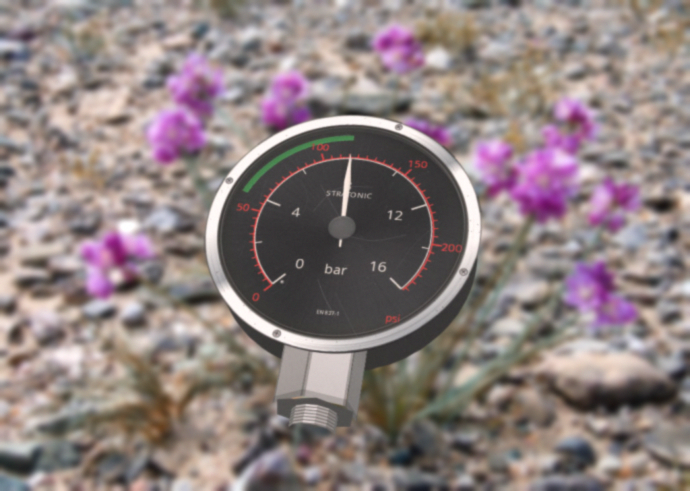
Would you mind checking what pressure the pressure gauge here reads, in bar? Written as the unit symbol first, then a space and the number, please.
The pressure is bar 8
